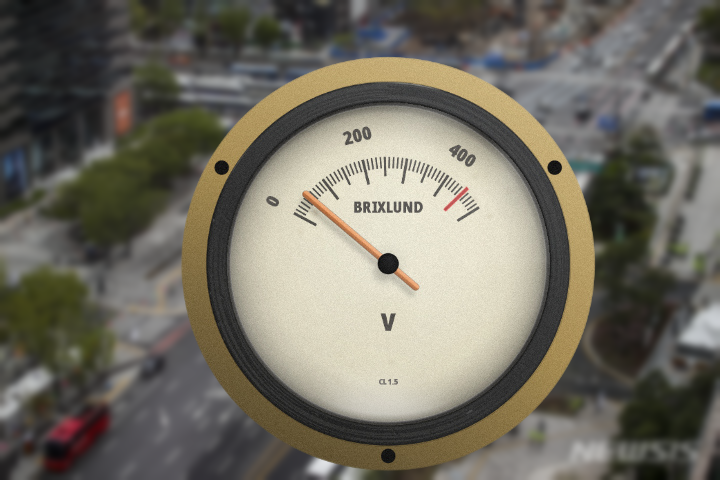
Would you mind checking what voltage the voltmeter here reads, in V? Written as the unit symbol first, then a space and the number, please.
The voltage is V 50
